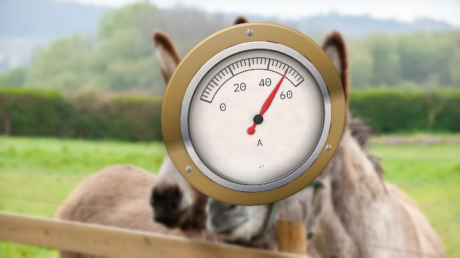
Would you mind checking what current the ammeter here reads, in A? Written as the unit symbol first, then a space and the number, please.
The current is A 50
